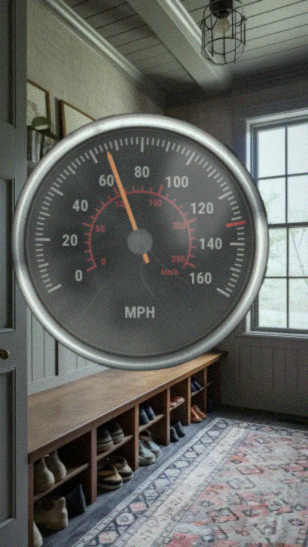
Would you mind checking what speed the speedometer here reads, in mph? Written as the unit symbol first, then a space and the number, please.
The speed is mph 66
